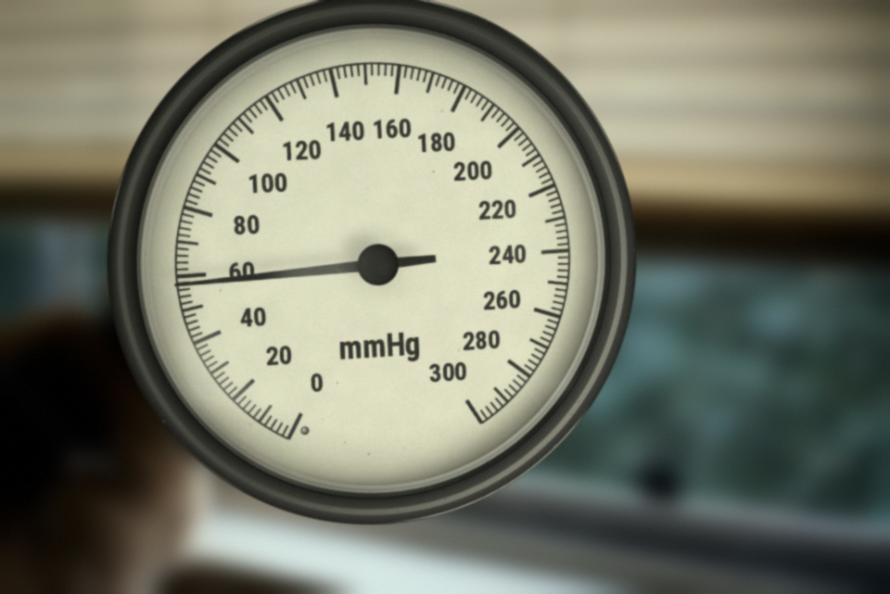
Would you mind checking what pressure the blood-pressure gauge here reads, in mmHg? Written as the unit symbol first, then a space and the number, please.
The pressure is mmHg 58
